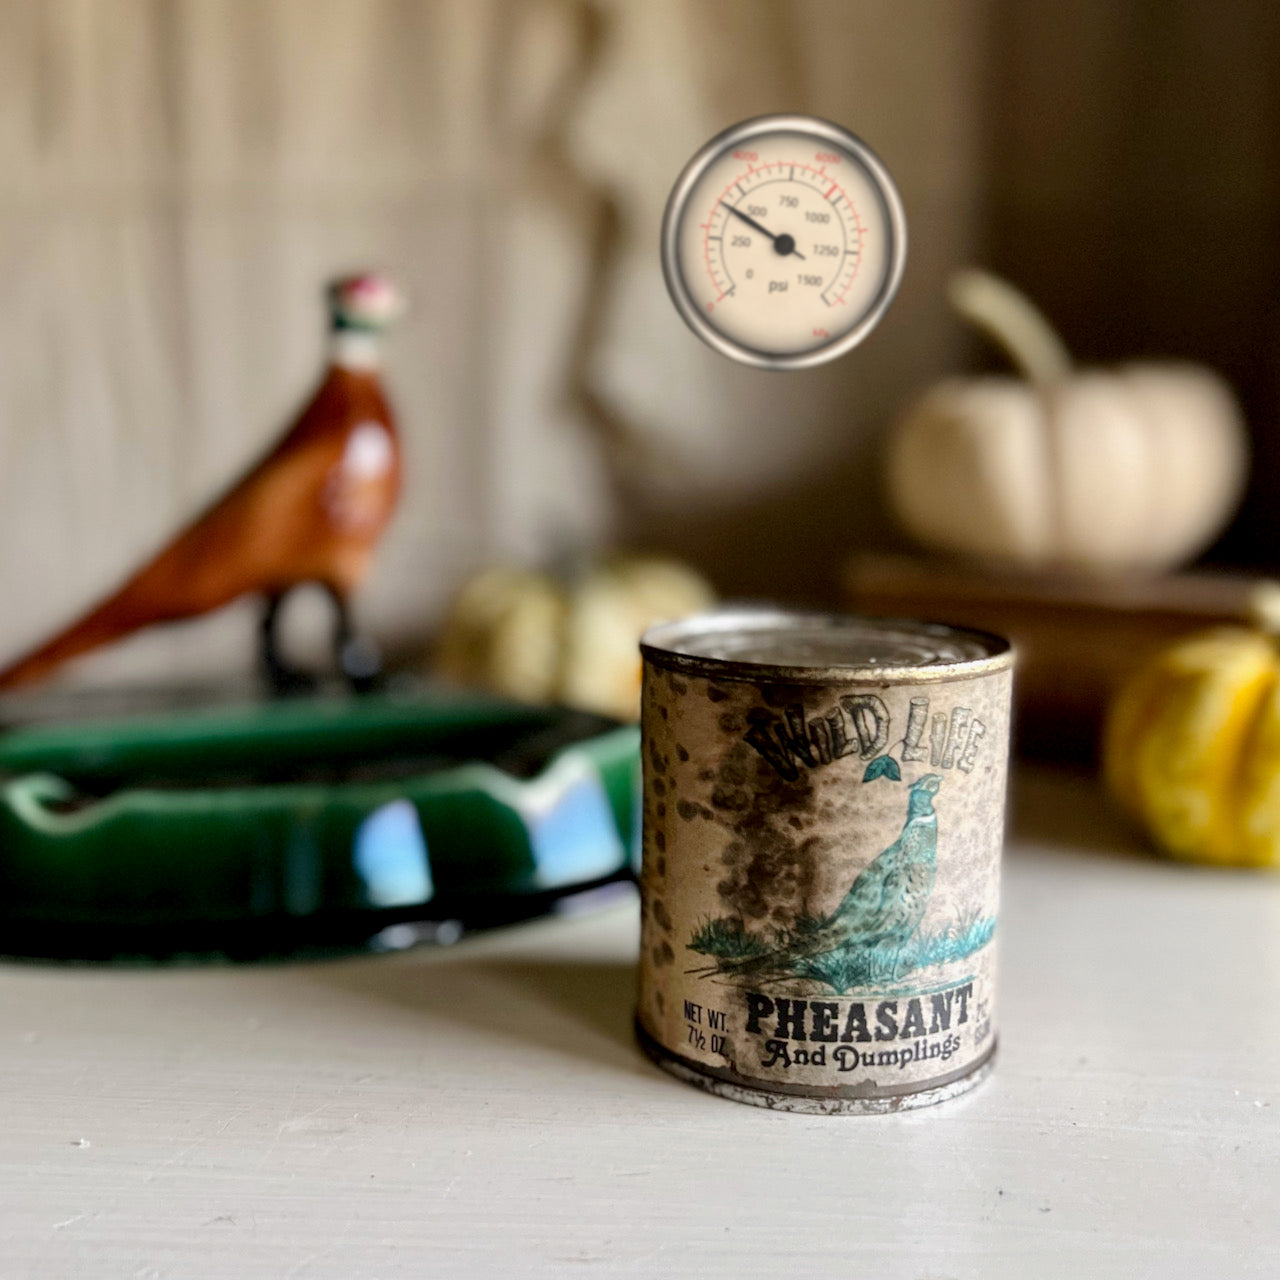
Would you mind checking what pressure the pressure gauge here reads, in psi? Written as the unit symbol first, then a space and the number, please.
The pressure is psi 400
